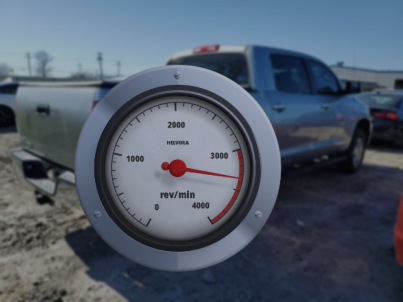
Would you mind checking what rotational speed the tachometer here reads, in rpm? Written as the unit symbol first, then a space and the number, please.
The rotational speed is rpm 3350
